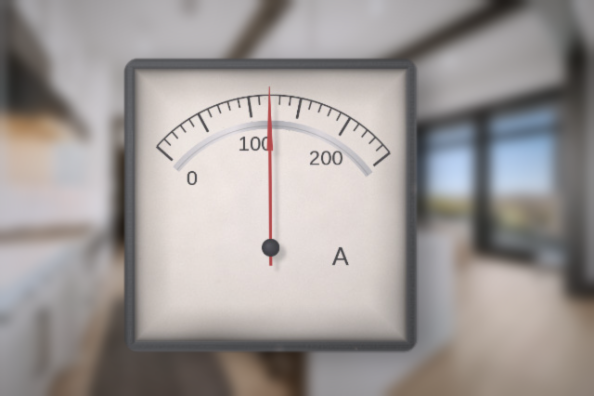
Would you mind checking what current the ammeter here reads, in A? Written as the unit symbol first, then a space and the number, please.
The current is A 120
